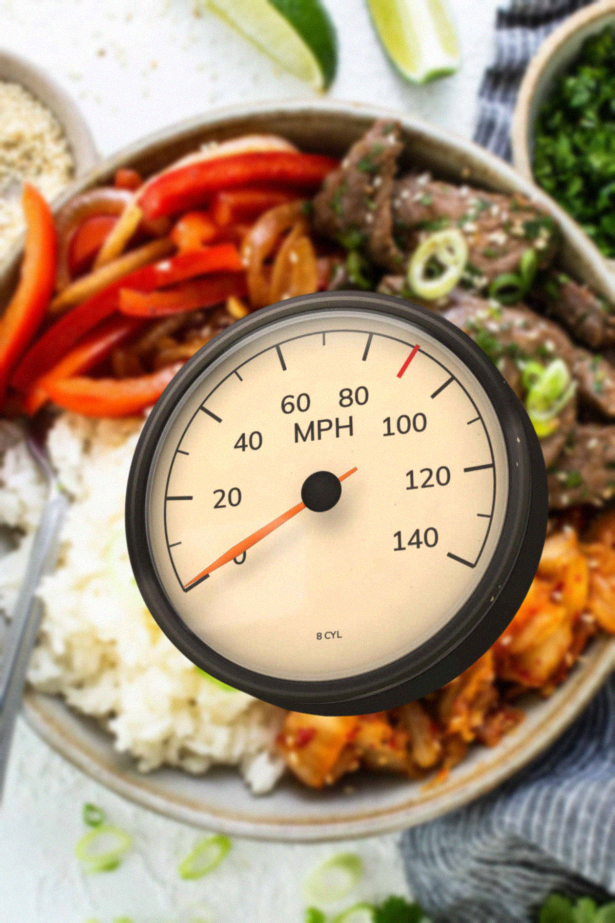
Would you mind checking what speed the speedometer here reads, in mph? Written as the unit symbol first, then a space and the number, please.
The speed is mph 0
